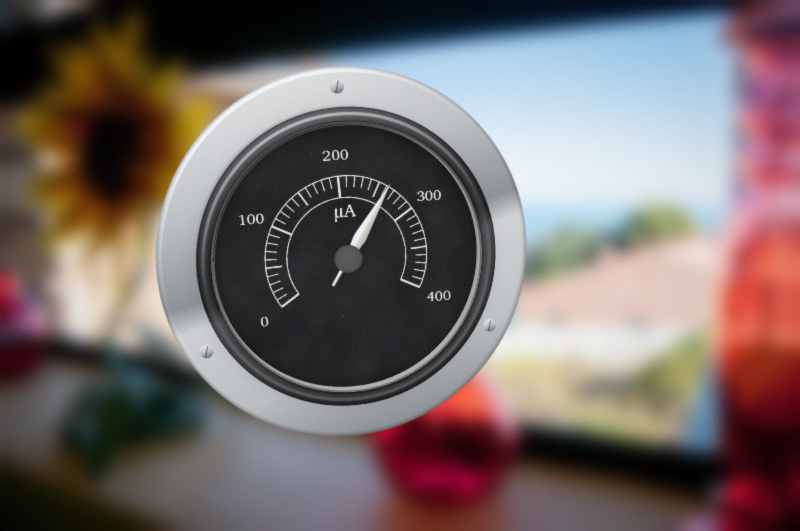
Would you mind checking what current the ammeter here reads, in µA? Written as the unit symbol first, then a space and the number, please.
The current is µA 260
